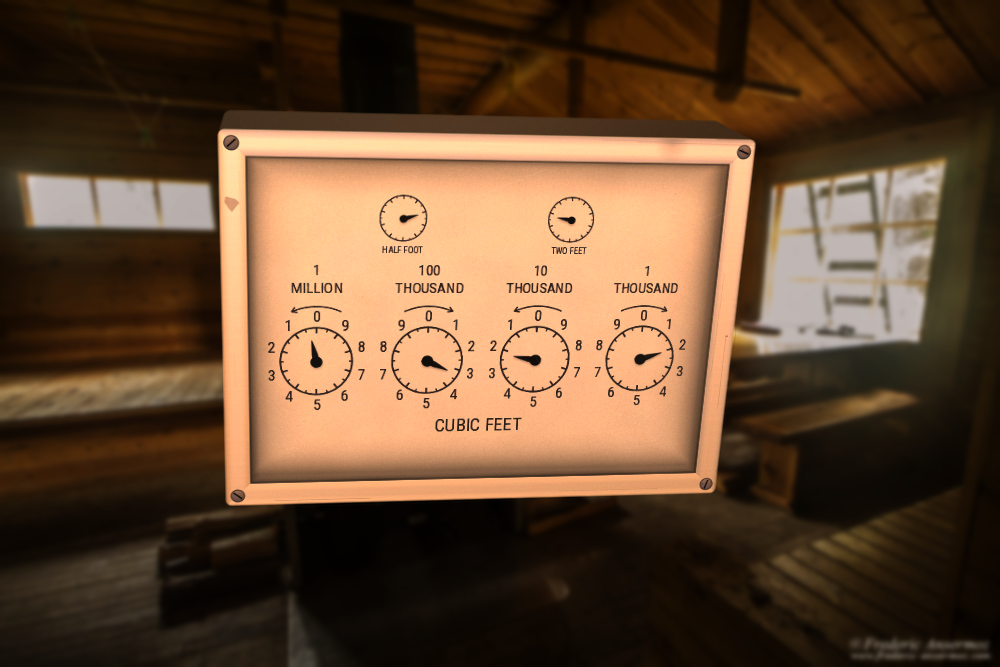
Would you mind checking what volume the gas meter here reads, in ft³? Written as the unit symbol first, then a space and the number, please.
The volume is ft³ 32200
